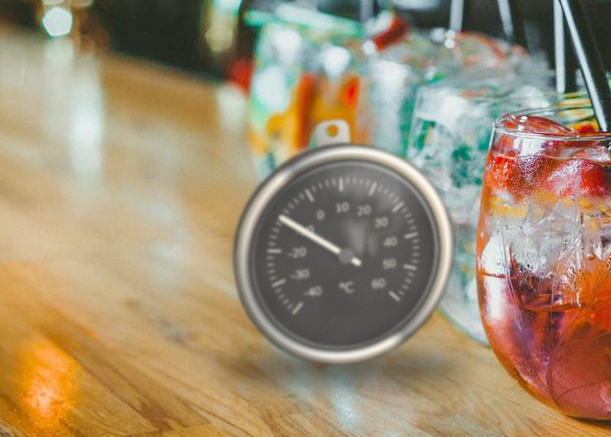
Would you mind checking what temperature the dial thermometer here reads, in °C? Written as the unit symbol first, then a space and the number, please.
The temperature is °C -10
